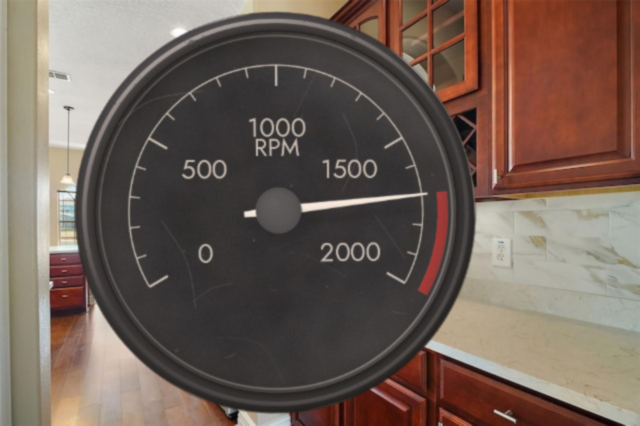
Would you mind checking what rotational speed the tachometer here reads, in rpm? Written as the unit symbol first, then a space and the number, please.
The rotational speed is rpm 1700
